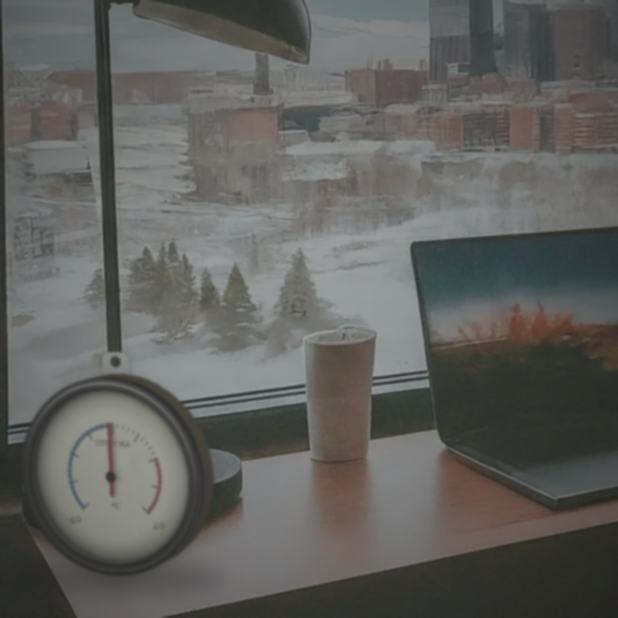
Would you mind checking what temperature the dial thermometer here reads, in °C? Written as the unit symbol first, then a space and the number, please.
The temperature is °C 0
